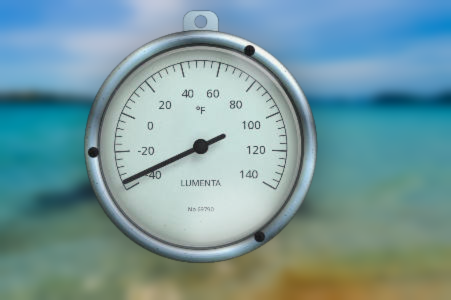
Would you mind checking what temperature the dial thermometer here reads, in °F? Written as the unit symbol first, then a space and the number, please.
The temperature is °F -36
